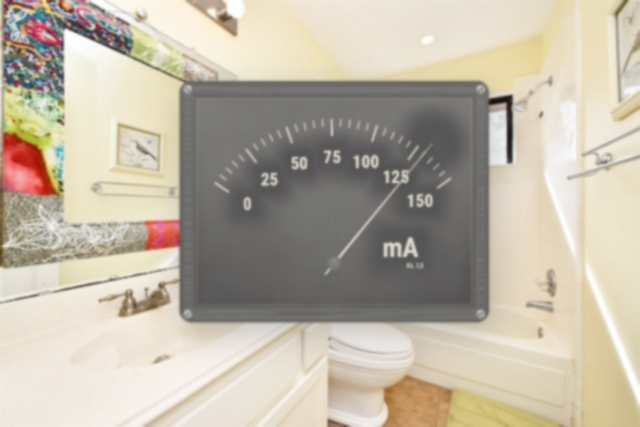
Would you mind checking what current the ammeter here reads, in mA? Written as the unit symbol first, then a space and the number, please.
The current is mA 130
